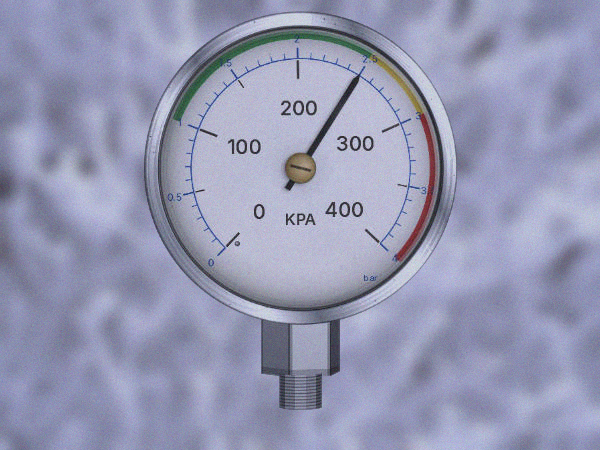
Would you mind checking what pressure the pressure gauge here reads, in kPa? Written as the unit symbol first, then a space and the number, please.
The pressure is kPa 250
